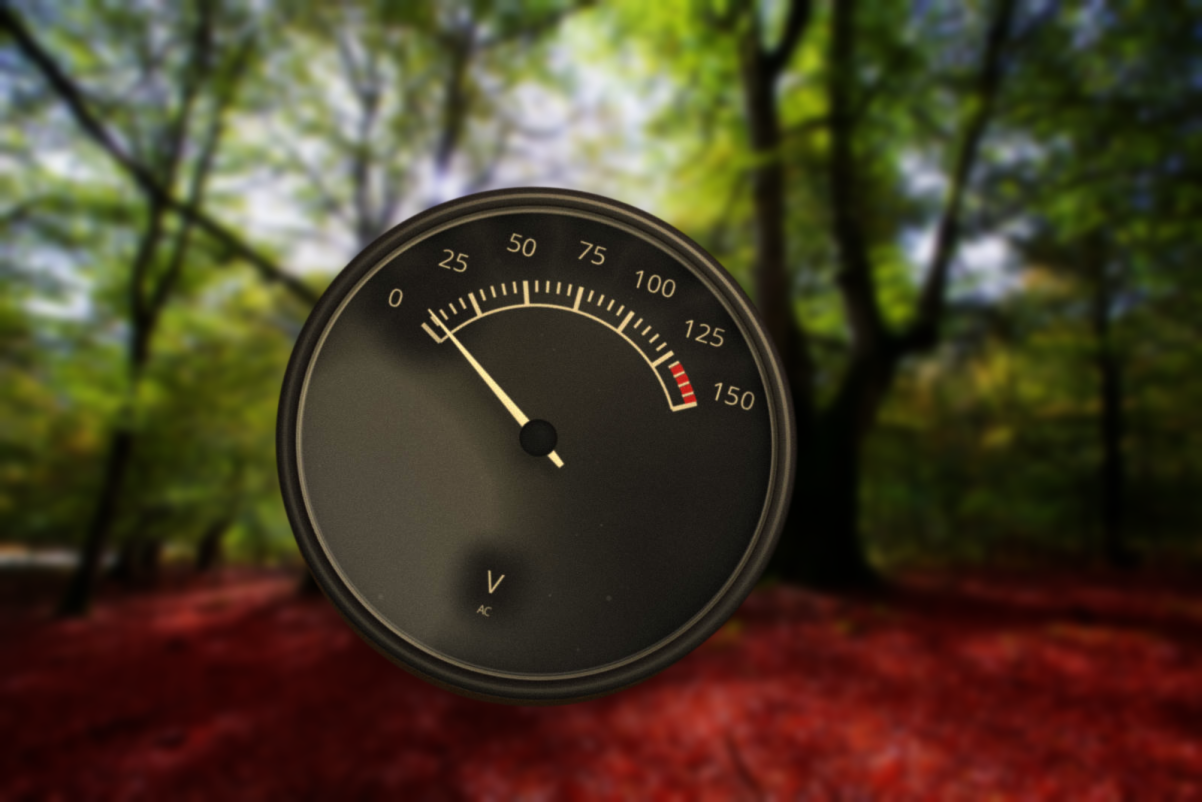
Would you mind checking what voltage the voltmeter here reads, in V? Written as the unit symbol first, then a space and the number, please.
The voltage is V 5
